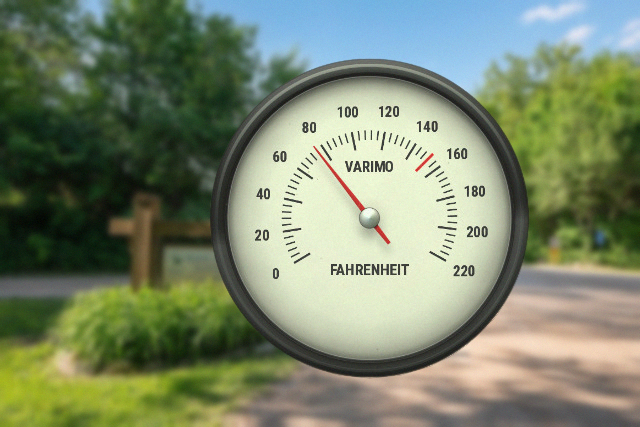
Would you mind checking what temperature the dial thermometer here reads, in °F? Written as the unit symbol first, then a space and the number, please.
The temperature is °F 76
